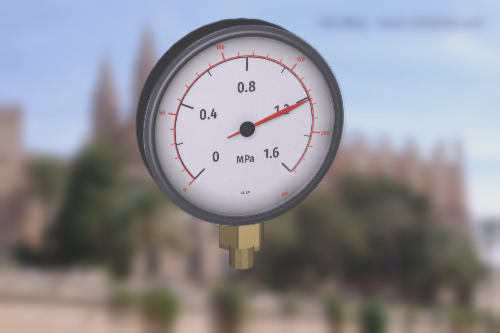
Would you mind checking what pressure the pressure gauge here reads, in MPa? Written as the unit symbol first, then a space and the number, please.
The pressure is MPa 1.2
